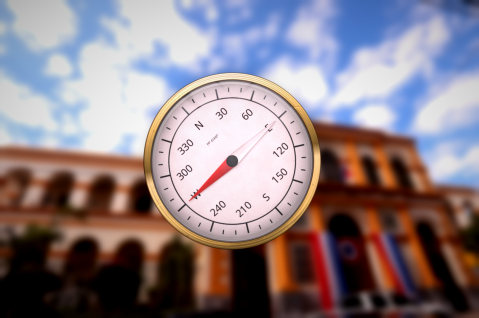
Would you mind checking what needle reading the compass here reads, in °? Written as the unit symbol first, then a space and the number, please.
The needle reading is ° 270
